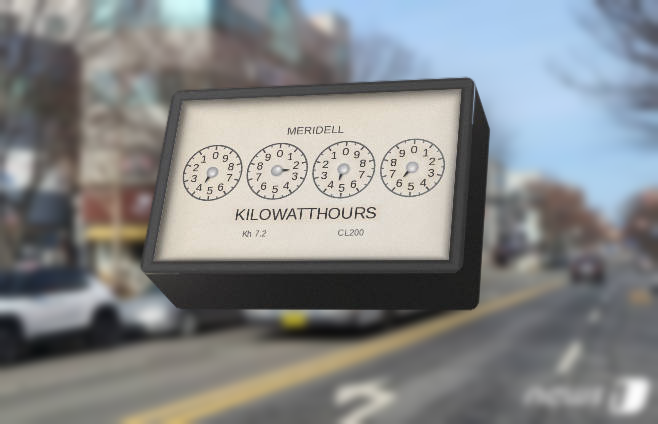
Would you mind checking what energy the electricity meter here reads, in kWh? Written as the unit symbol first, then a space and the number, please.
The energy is kWh 4246
